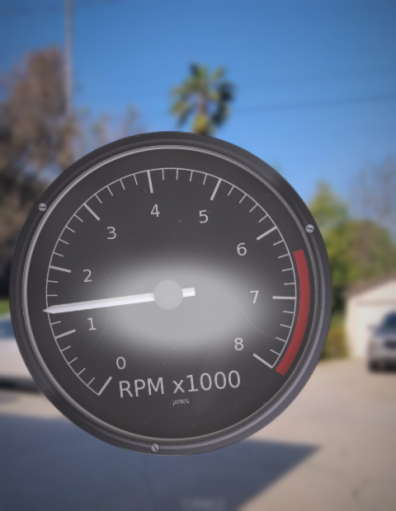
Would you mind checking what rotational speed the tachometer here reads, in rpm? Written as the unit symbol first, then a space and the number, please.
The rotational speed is rpm 1400
